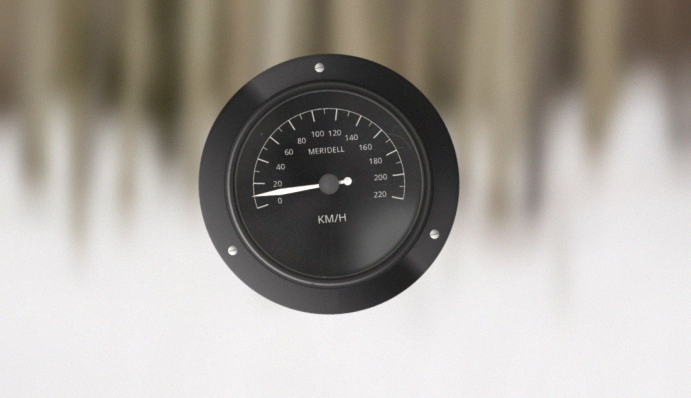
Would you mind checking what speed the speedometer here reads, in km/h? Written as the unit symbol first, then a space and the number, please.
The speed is km/h 10
